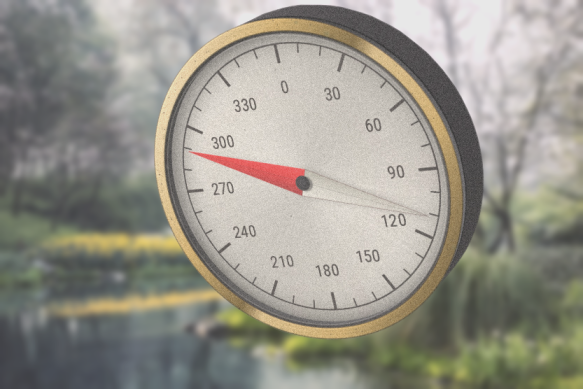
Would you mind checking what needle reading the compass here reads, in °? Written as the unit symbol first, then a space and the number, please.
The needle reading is ° 290
